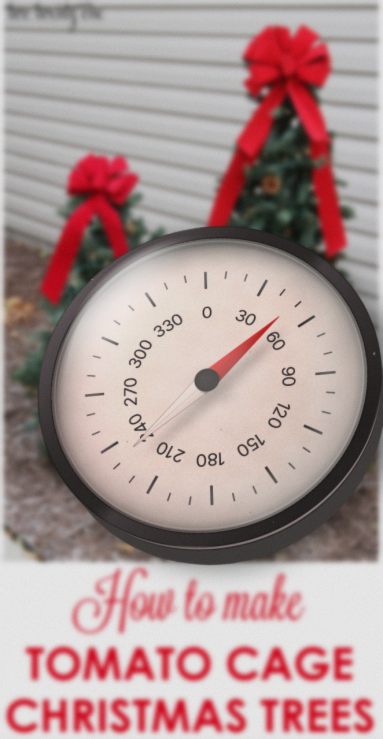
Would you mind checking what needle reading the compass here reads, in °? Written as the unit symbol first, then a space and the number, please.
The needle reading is ° 50
